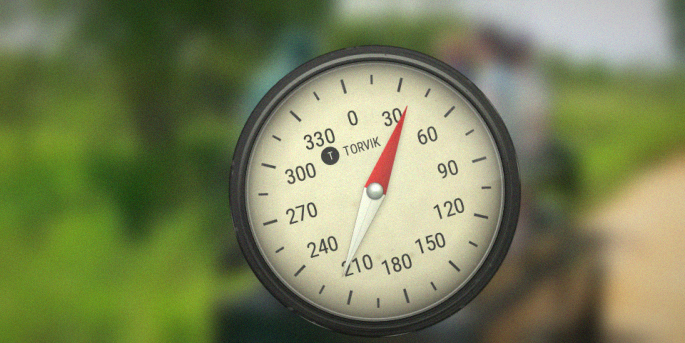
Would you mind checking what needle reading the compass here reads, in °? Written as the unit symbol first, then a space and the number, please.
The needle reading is ° 37.5
